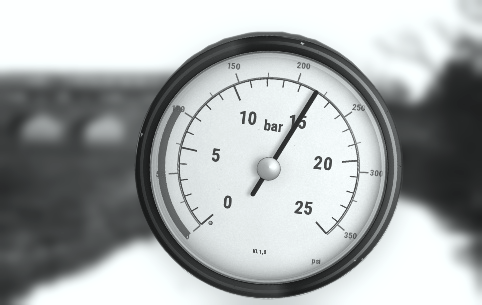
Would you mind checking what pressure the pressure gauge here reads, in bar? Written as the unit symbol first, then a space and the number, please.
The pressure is bar 15
